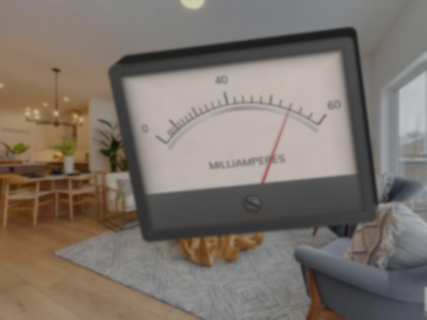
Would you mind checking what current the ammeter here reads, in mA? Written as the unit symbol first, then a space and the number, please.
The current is mA 54
